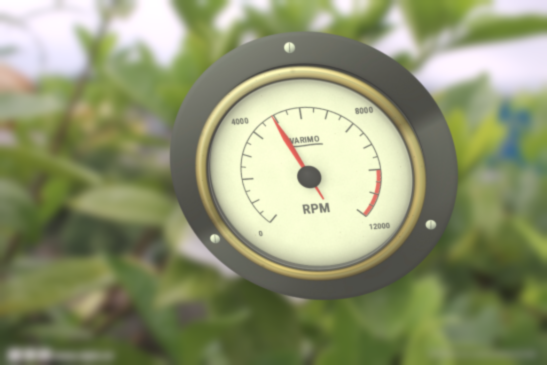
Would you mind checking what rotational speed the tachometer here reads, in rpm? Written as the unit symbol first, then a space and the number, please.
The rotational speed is rpm 5000
